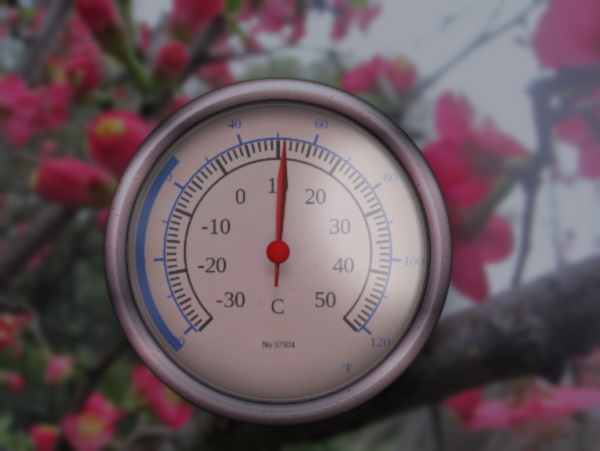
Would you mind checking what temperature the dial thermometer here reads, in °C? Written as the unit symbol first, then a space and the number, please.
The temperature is °C 11
